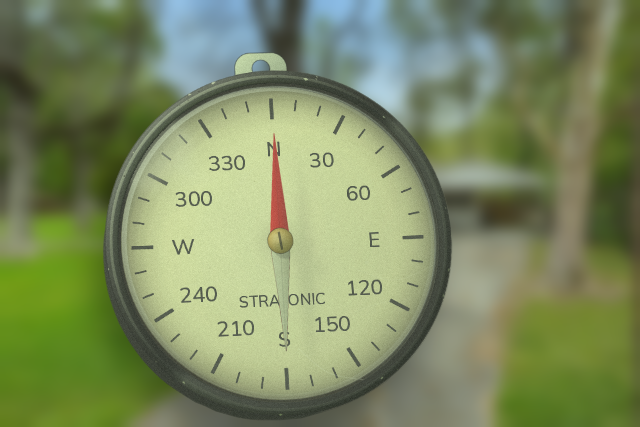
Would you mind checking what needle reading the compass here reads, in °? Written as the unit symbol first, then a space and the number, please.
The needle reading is ° 0
